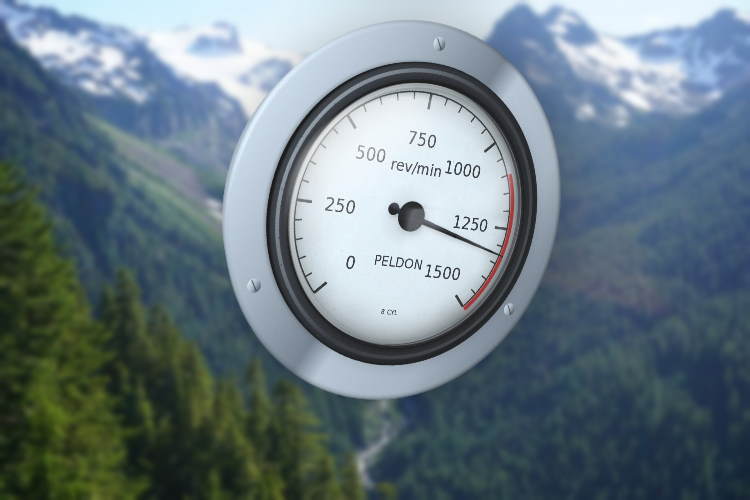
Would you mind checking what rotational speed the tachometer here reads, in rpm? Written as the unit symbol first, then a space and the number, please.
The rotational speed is rpm 1325
